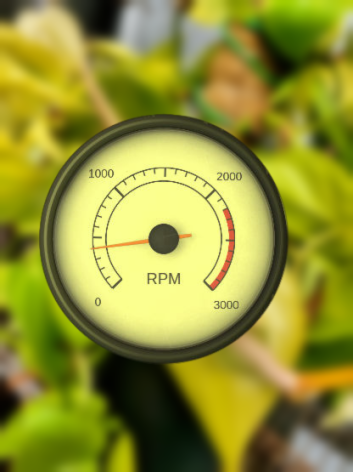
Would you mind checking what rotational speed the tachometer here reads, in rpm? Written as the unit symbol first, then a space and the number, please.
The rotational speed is rpm 400
